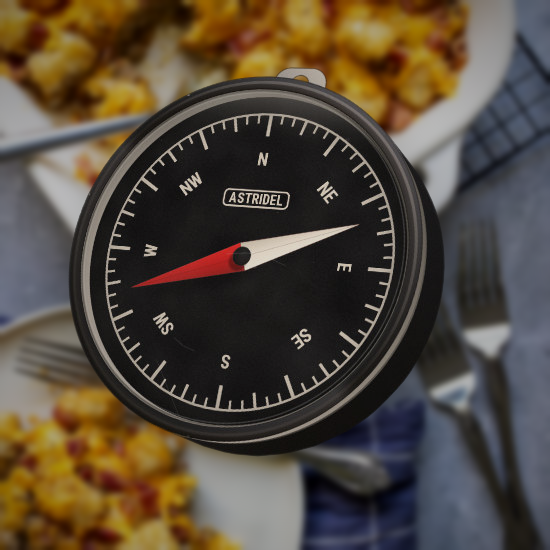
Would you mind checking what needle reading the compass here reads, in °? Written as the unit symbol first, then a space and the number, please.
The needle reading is ° 250
